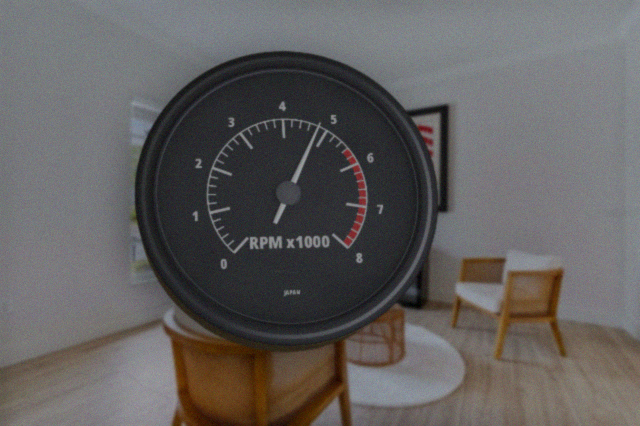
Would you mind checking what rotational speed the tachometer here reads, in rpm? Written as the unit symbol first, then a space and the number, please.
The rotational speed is rpm 4800
